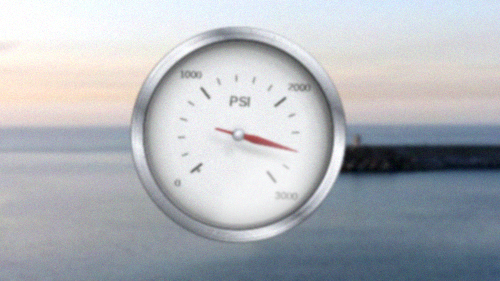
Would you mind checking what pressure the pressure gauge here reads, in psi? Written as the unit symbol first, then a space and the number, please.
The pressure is psi 2600
